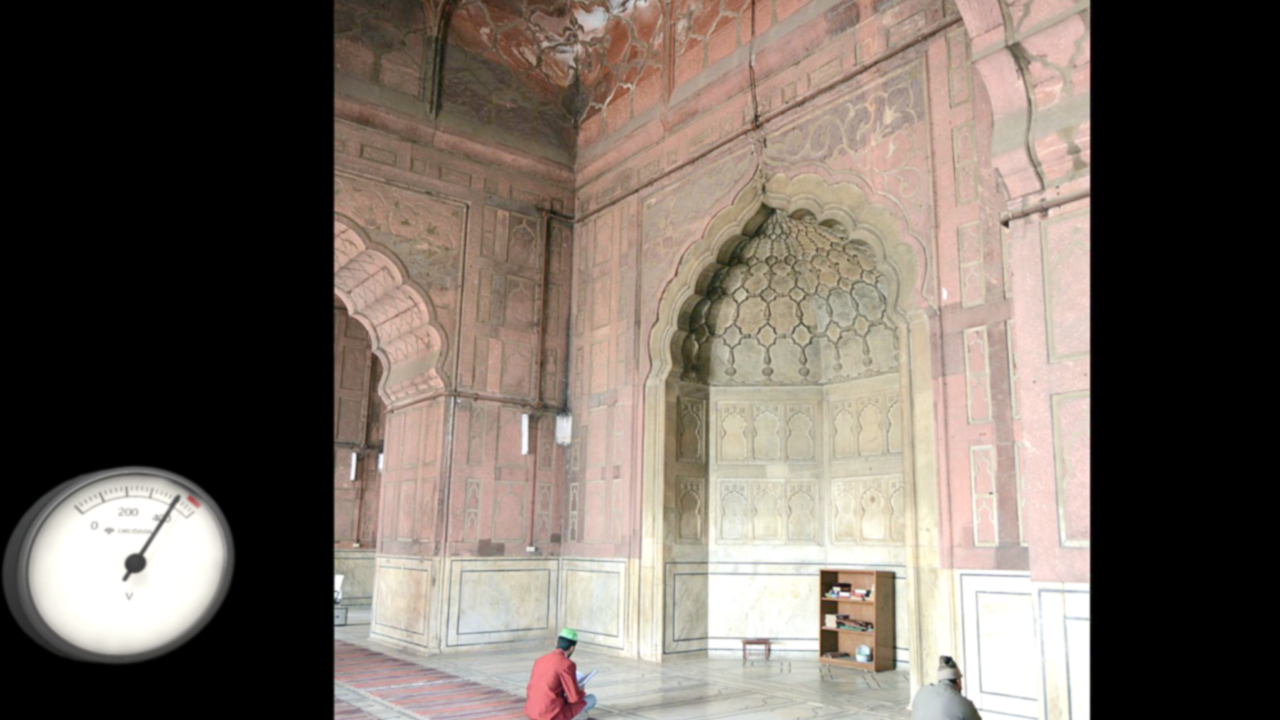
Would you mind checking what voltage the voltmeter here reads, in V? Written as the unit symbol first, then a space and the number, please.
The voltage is V 400
